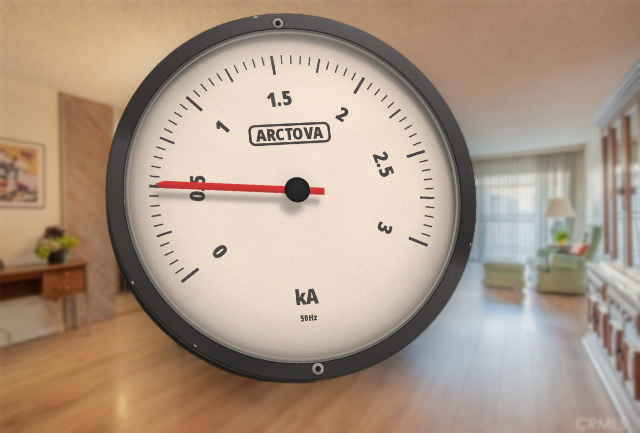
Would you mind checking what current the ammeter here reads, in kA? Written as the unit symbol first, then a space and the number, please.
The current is kA 0.5
